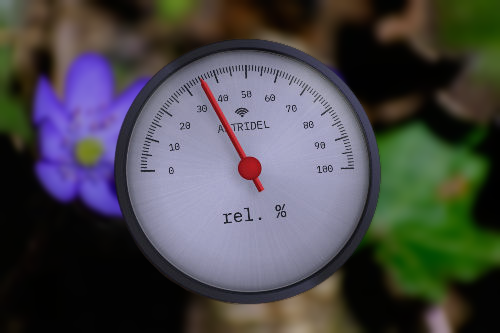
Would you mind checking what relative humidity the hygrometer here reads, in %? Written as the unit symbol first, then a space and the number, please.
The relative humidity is % 35
